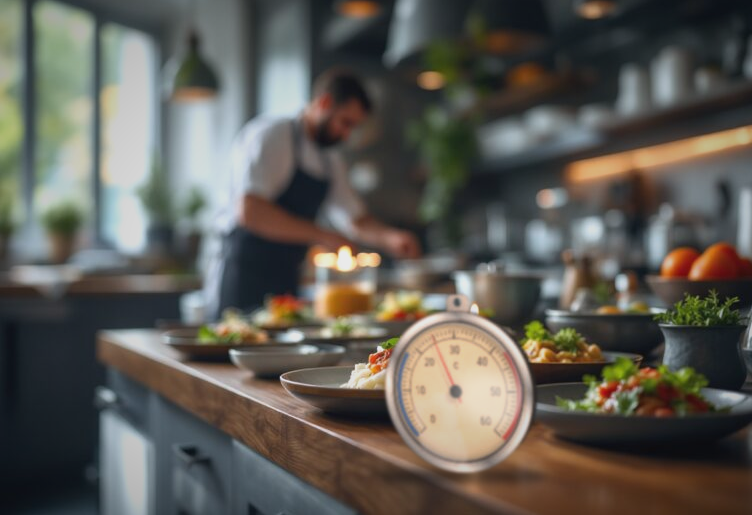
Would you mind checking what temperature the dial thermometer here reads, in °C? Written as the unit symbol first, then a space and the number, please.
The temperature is °C 25
